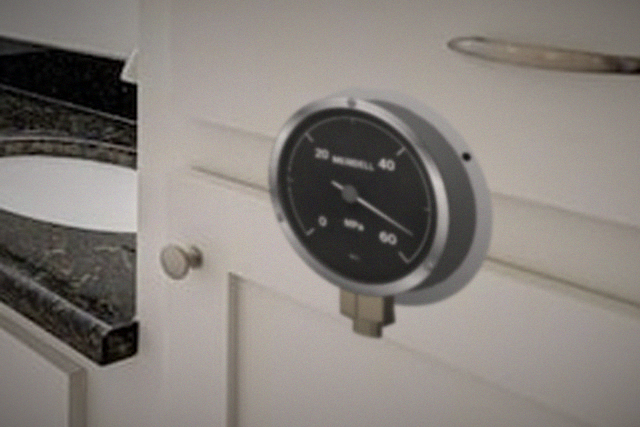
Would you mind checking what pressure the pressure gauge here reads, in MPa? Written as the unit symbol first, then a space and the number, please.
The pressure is MPa 55
